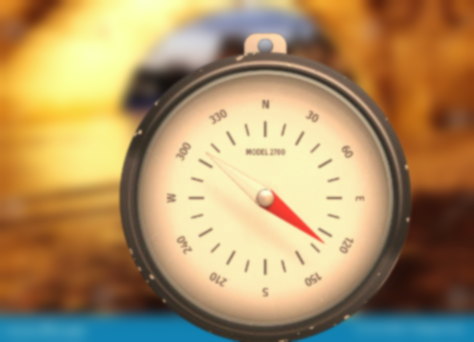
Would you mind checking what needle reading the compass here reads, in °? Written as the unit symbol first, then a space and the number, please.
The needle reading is ° 127.5
